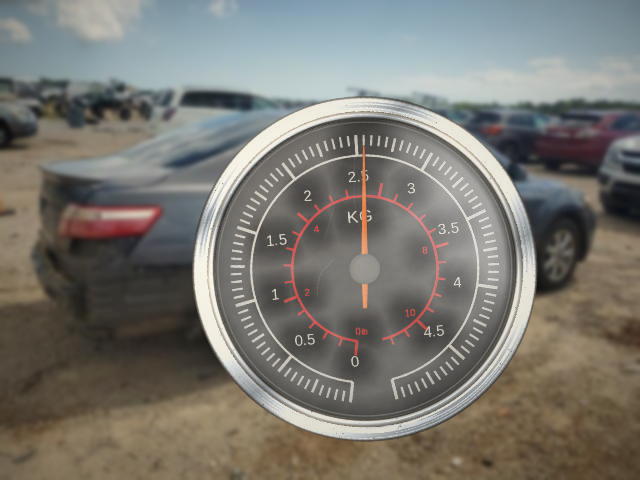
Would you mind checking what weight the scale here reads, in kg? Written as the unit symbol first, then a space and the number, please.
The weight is kg 2.55
